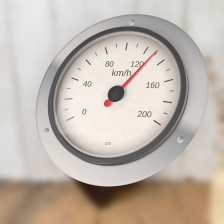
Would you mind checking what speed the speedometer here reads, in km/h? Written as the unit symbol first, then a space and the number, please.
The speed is km/h 130
